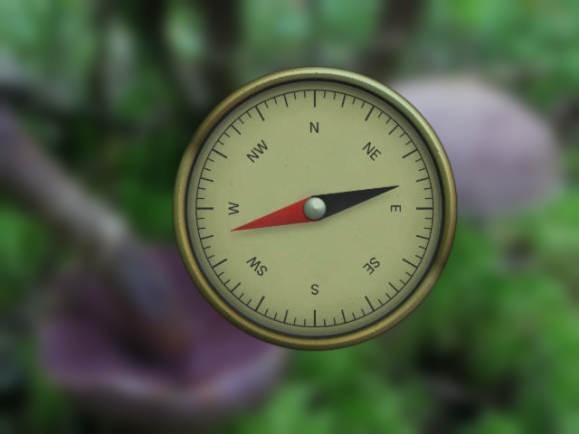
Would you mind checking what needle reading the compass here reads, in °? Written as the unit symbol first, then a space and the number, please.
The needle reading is ° 255
